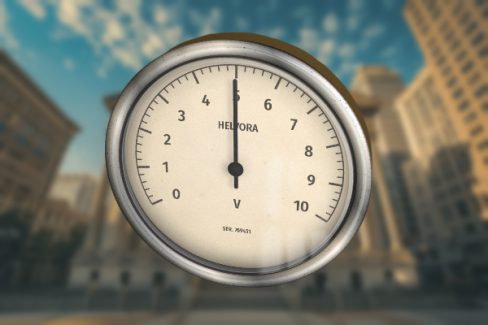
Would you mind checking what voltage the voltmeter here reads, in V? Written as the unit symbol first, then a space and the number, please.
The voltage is V 5
